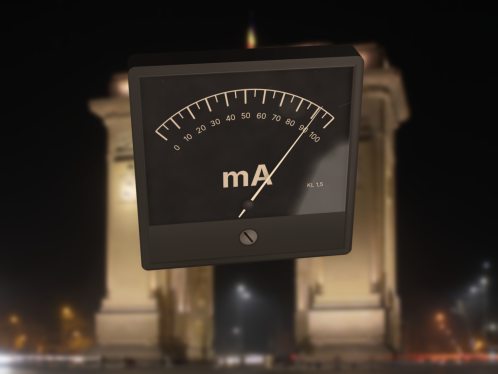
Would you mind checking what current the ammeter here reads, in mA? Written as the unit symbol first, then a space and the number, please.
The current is mA 90
